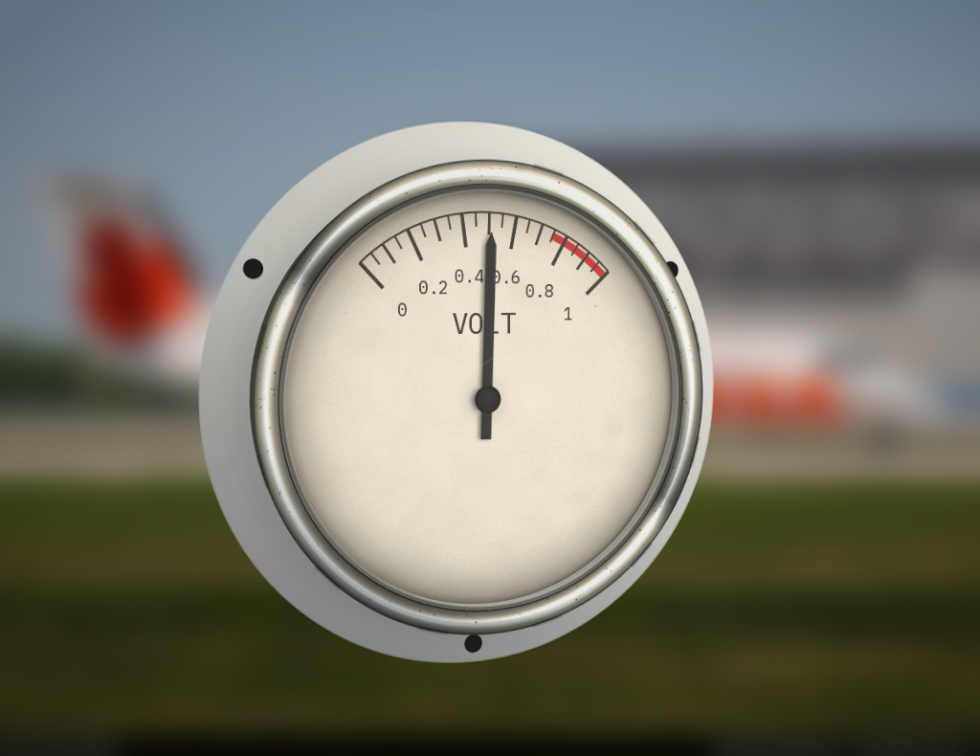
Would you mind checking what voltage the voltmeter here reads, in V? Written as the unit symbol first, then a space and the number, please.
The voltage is V 0.5
